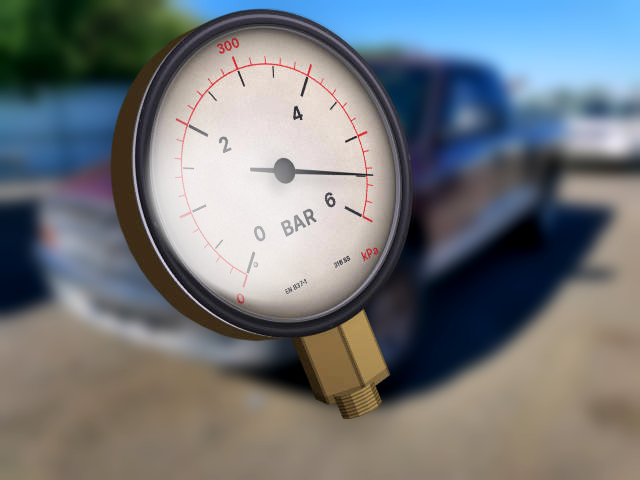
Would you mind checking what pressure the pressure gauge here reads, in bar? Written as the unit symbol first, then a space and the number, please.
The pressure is bar 5.5
